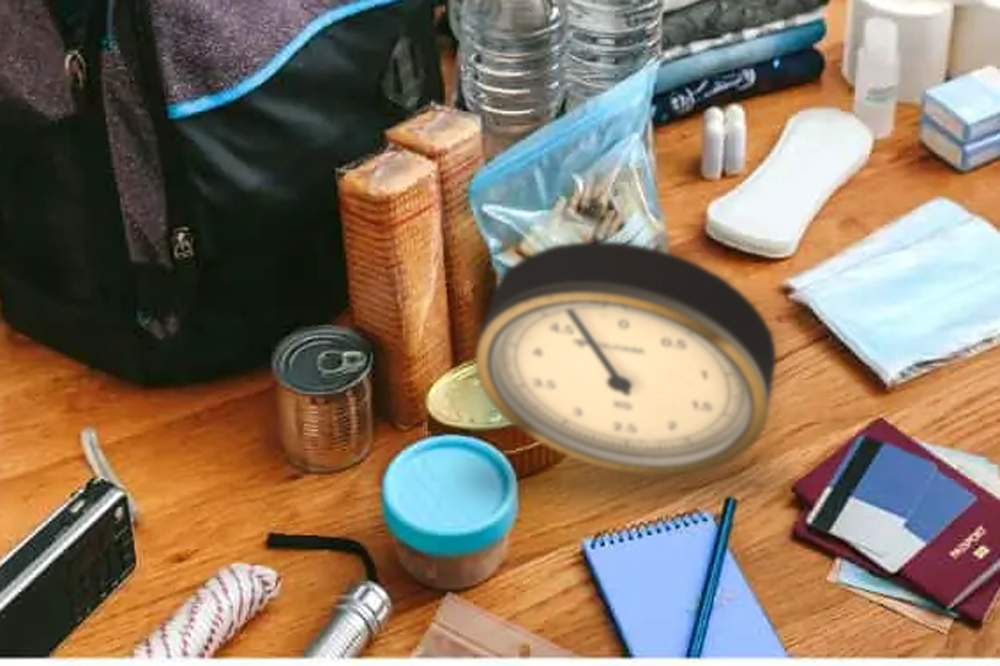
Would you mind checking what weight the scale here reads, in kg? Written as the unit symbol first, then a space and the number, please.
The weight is kg 4.75
